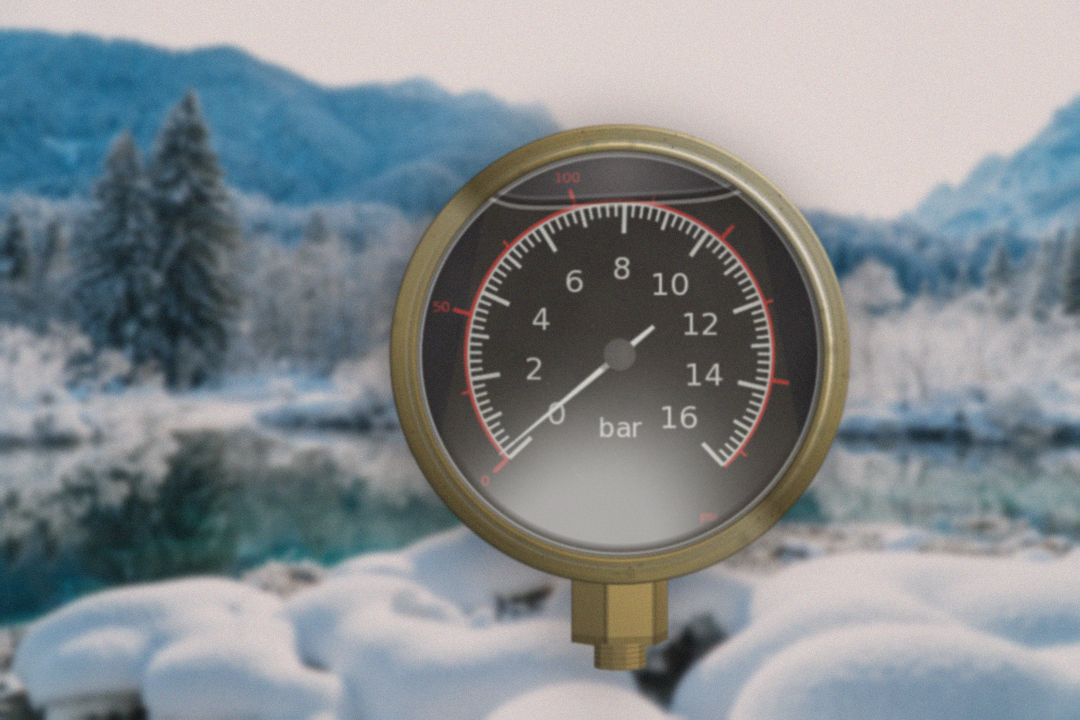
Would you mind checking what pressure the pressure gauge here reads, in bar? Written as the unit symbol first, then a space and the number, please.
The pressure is bar 0.2
